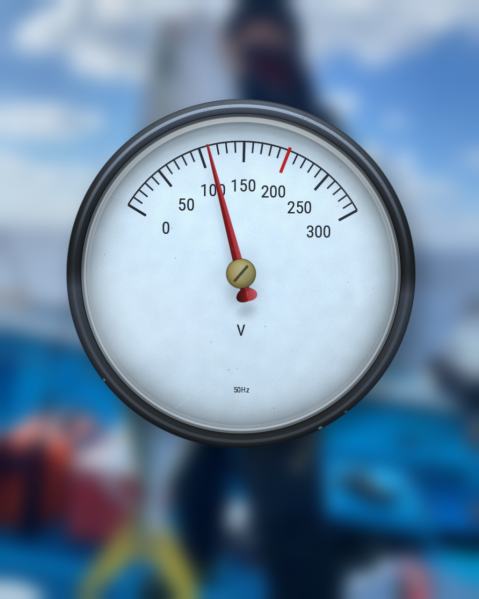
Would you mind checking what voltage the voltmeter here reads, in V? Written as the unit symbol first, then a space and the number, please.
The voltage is V 110
